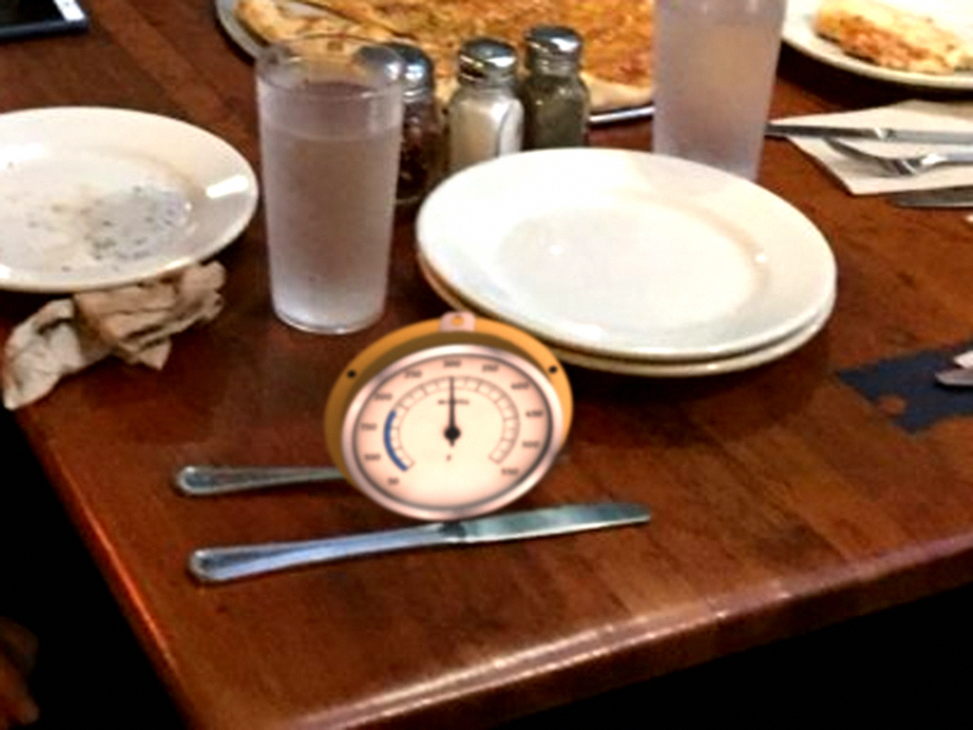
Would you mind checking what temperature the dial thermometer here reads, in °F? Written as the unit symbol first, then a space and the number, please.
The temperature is °F 300
